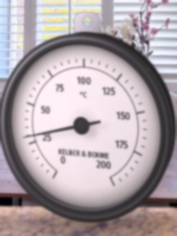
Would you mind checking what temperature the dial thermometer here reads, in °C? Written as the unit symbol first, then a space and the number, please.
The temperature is °C 30
